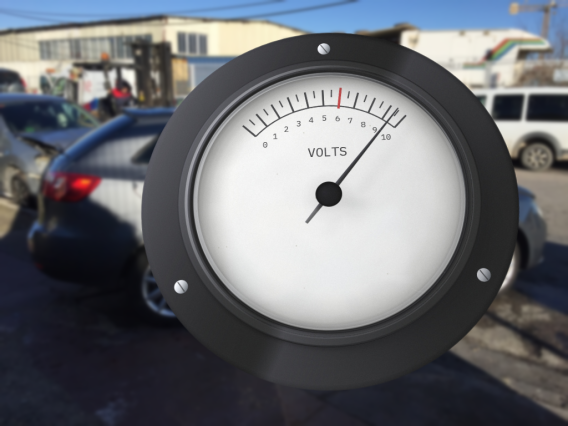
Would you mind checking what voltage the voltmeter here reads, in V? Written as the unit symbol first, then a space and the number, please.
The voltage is V 9.5
